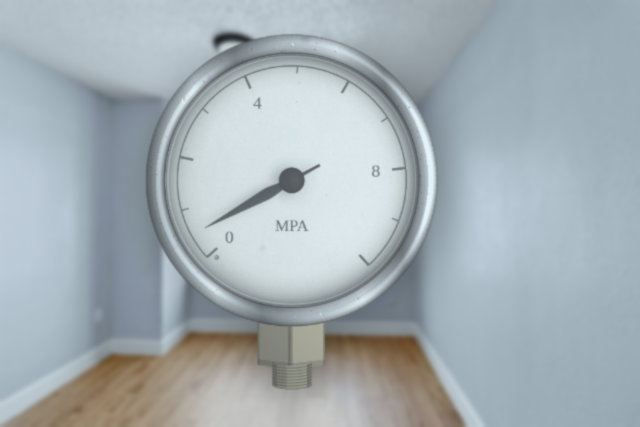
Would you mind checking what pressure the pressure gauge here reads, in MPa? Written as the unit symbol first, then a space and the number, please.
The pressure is MPa 0.5
